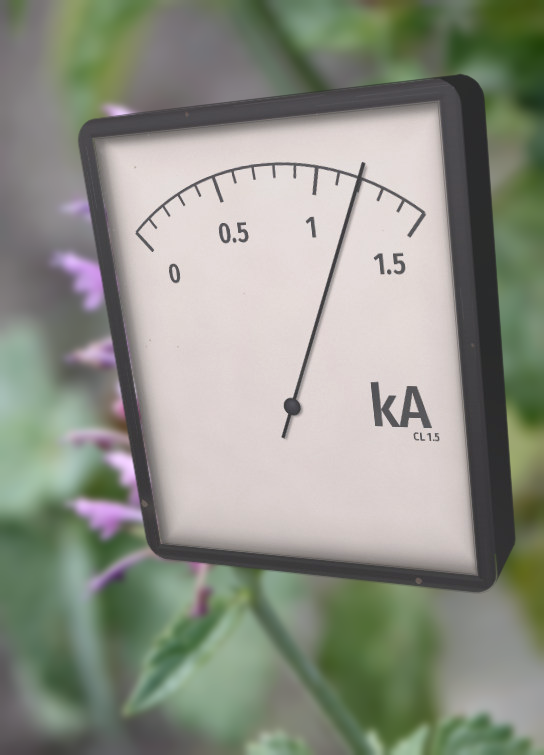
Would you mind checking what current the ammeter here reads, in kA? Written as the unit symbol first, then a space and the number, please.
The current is kA 1.2
